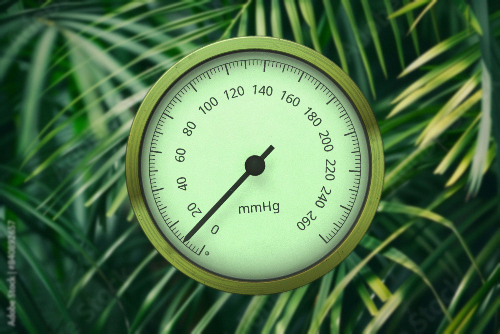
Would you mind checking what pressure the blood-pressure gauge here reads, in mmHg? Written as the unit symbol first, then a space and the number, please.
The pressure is mmHg 10
